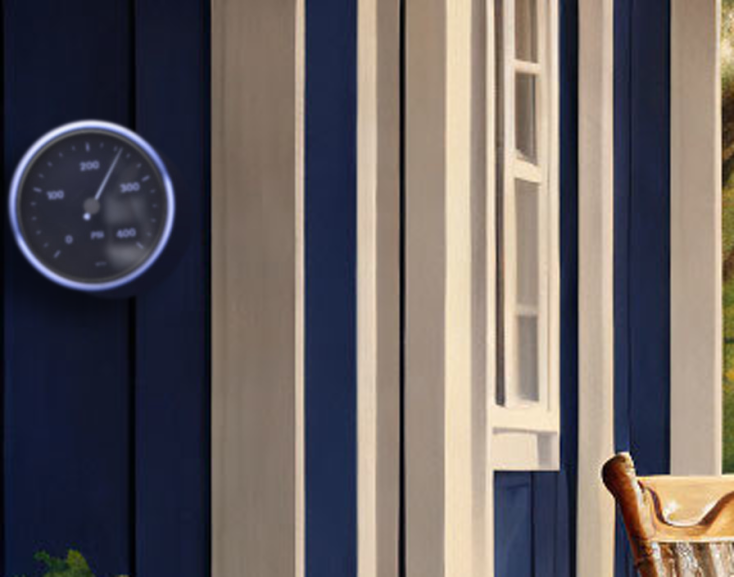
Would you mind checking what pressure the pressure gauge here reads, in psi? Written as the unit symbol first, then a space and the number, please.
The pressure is psi 250
